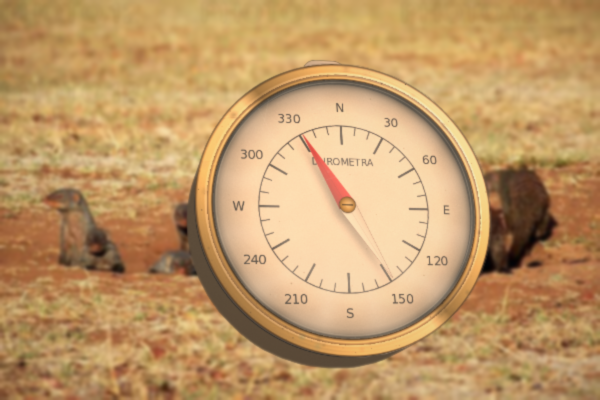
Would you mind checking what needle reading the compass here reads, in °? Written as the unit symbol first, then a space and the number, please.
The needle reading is ° 330
